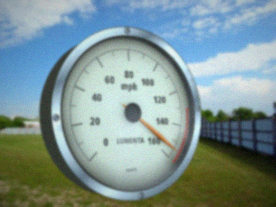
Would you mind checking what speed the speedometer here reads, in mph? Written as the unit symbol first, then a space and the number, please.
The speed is mph 155
